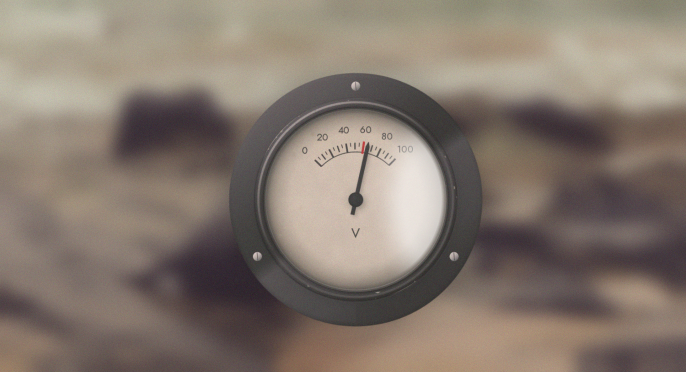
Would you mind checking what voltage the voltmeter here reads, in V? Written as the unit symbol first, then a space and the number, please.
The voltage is V 65
